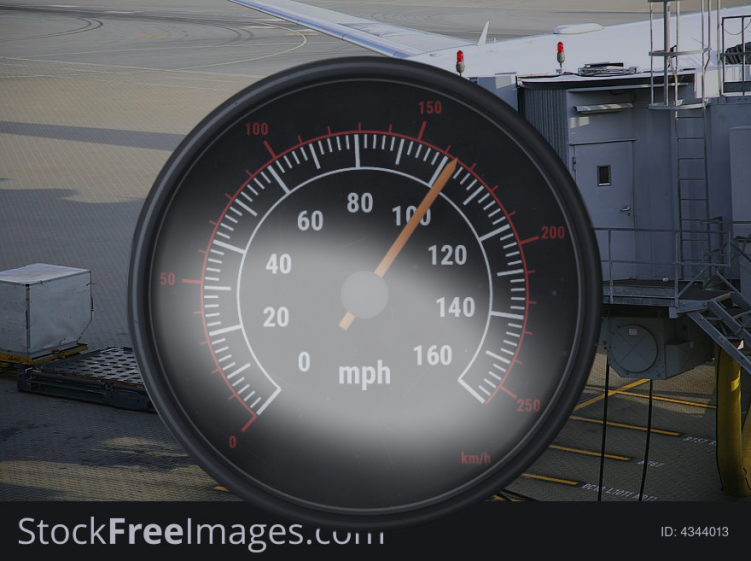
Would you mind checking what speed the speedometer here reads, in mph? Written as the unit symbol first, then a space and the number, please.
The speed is mph 102
